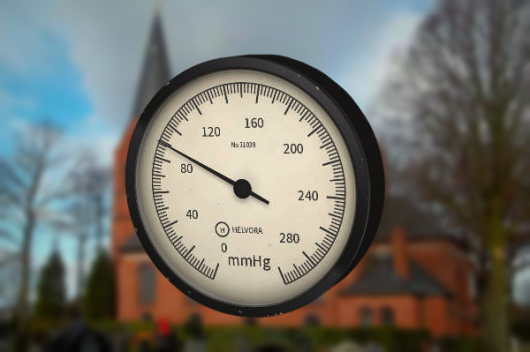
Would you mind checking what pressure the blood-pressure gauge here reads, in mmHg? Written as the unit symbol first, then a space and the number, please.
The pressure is mmHg 90
